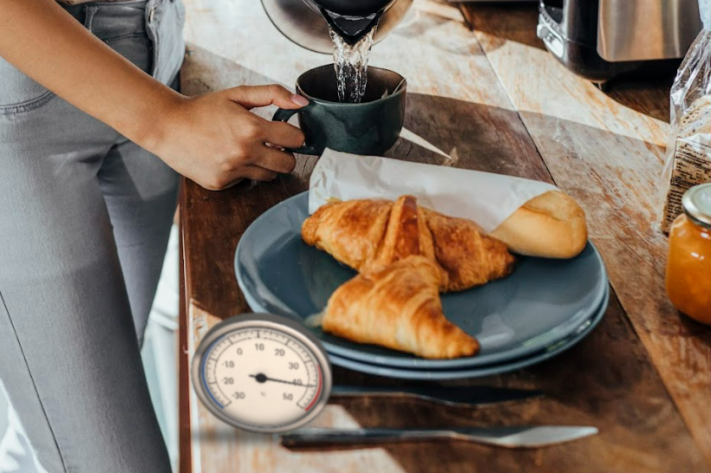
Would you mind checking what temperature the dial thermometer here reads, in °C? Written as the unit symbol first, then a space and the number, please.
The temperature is °C 40
